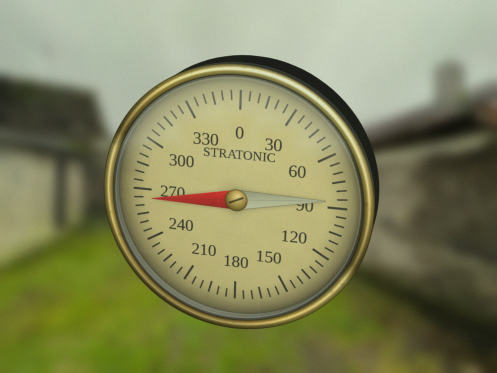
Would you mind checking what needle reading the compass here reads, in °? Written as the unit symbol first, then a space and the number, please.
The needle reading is ° 265
